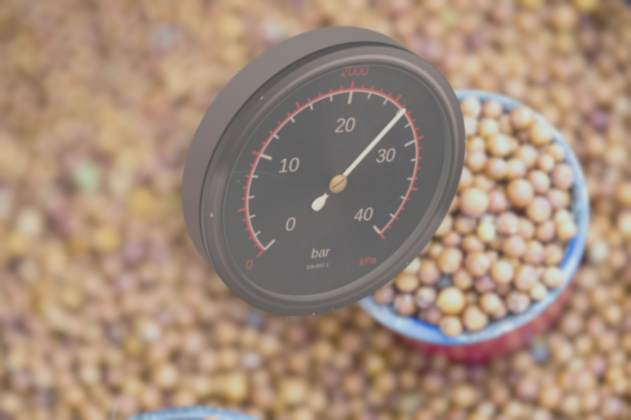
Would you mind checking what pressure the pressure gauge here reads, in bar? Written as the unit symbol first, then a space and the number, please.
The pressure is bar 26
